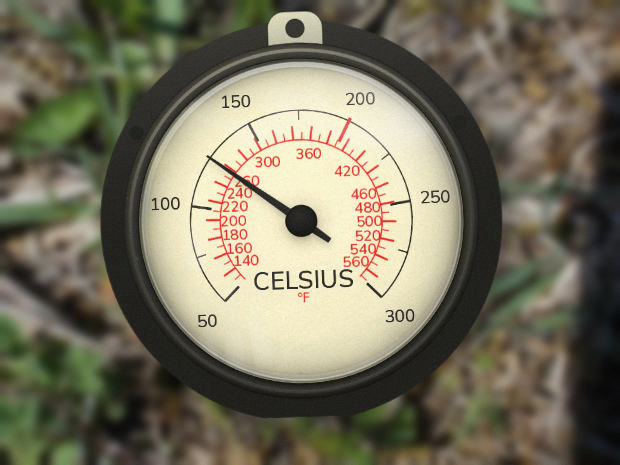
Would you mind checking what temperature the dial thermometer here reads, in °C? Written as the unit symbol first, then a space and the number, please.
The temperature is °C 125
